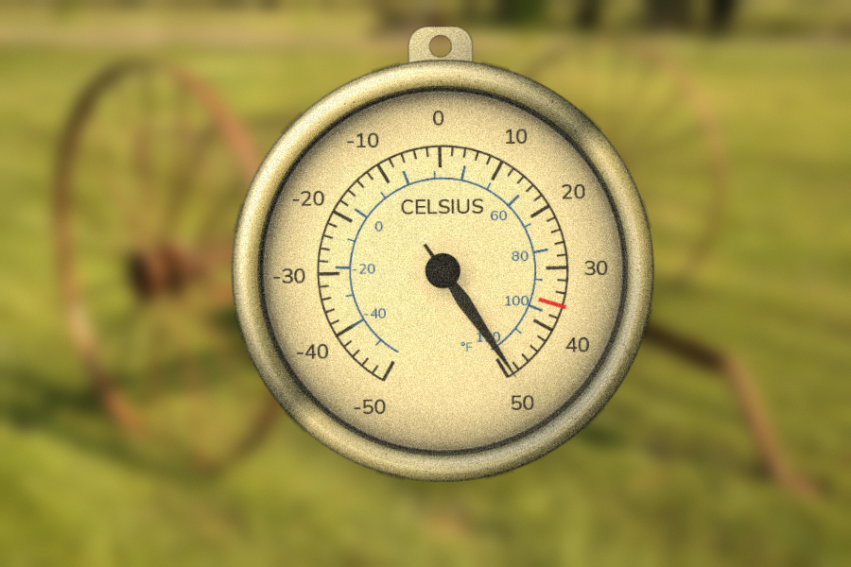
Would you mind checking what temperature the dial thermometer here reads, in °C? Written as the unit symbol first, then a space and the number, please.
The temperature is °C 49
